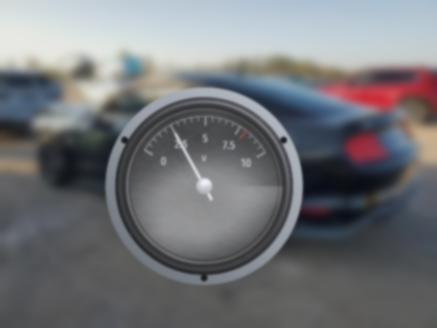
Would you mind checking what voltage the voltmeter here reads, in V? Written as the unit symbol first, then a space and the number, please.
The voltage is V 2.5
